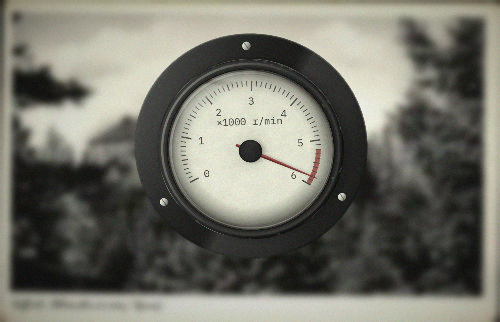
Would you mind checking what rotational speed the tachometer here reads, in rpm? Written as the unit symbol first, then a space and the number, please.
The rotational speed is rpm 5800
